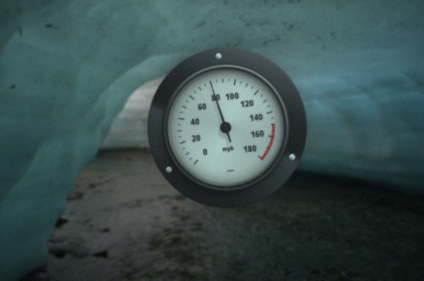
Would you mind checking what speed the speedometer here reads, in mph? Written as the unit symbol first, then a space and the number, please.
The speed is mph 80
